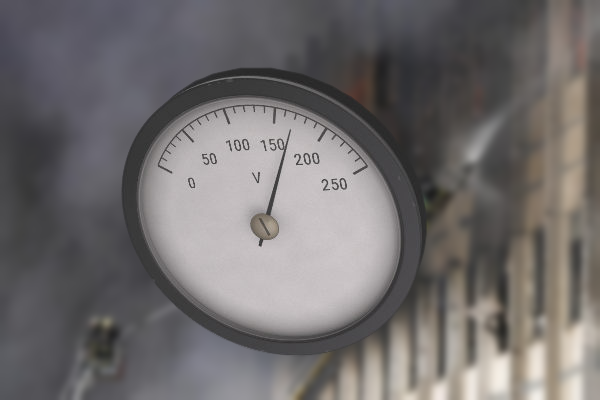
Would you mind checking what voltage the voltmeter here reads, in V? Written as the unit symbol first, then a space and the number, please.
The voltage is V 170
